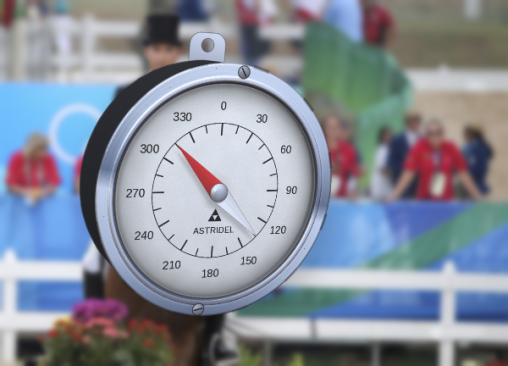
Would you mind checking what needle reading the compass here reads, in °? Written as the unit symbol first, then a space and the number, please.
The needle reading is ° 315
